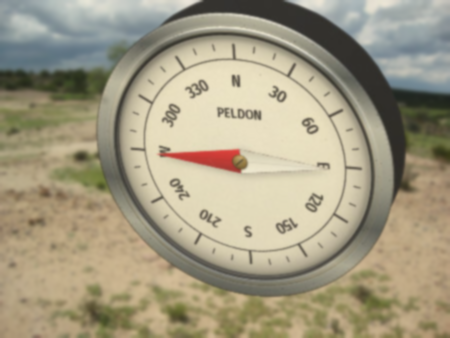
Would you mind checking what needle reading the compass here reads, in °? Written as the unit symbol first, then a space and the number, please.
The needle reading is ° 270
